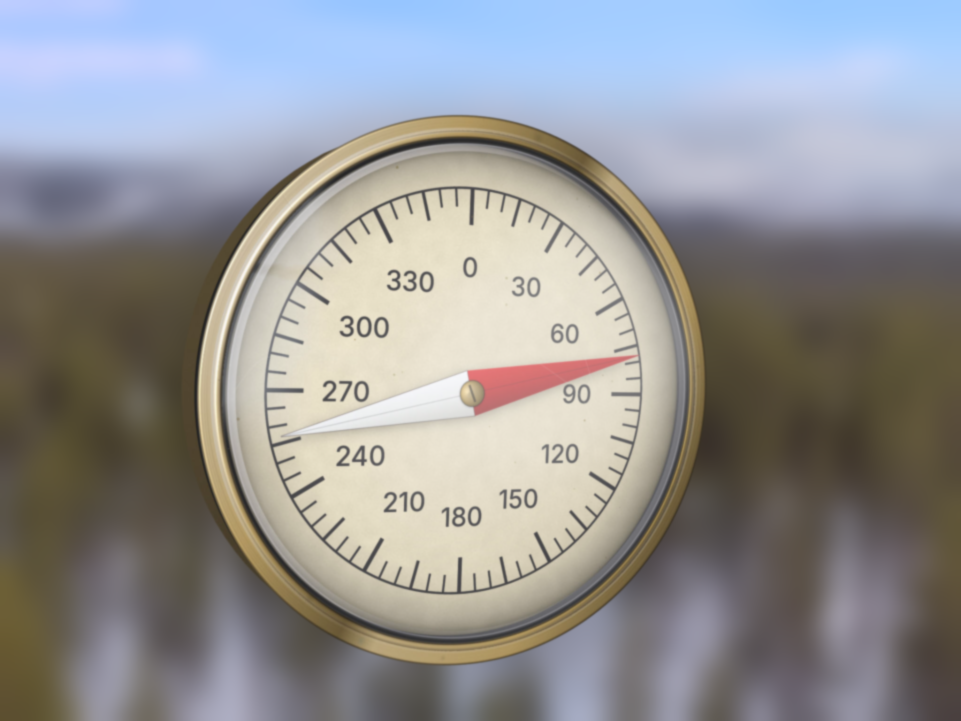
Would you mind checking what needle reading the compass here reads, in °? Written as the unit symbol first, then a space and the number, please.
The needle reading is ° 77.5
